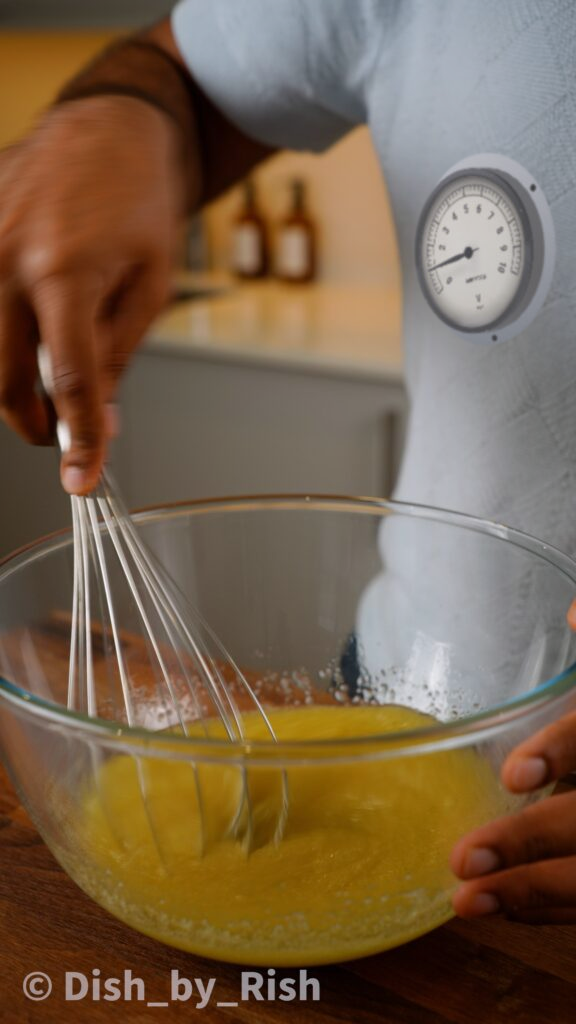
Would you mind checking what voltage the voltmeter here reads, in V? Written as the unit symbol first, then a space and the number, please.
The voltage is V 1
